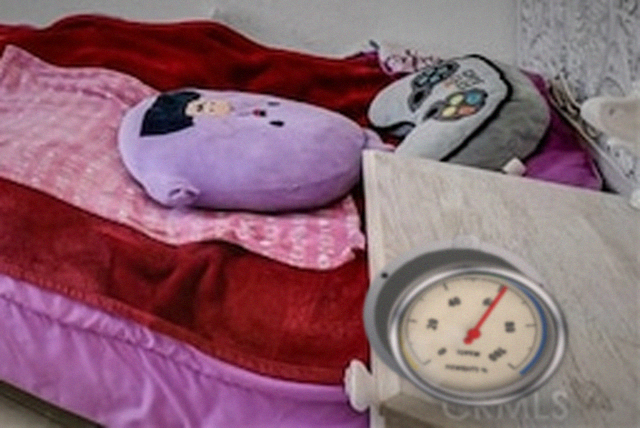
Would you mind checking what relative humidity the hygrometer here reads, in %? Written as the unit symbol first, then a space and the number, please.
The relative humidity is % 60
